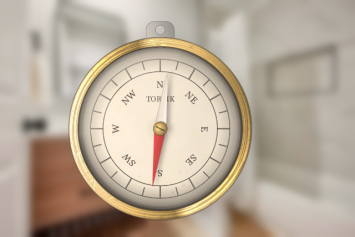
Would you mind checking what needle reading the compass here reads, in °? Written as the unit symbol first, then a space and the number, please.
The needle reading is ° 187.5
